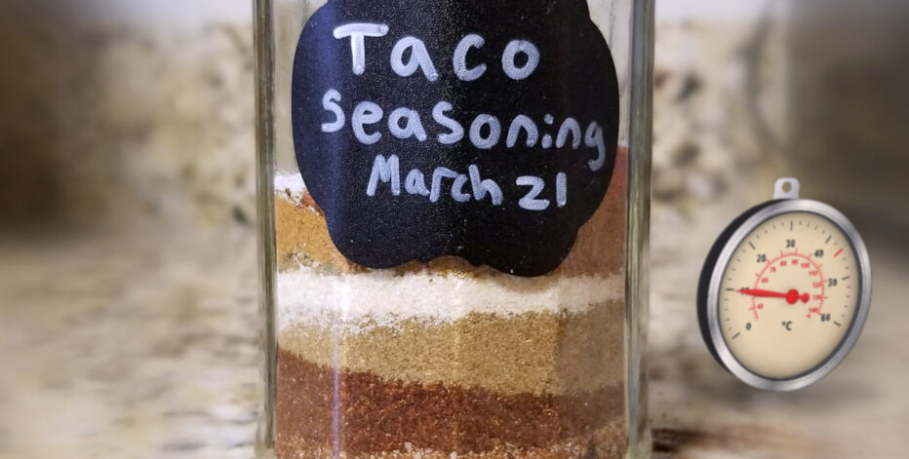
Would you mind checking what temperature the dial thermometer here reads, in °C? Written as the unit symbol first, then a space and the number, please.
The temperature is °C 10
